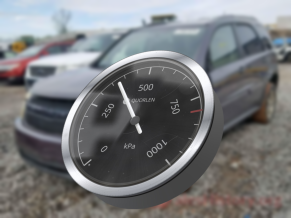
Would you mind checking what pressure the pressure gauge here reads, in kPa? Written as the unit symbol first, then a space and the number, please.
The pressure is kPa 375
